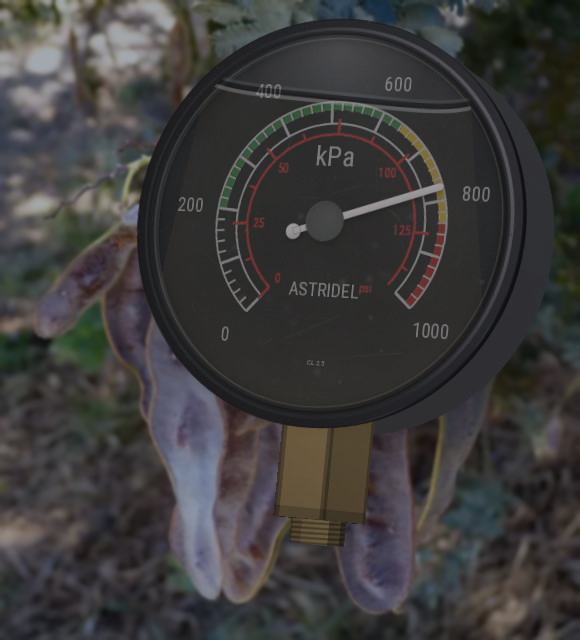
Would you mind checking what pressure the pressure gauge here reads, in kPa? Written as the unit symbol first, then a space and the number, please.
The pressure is kPa 780
